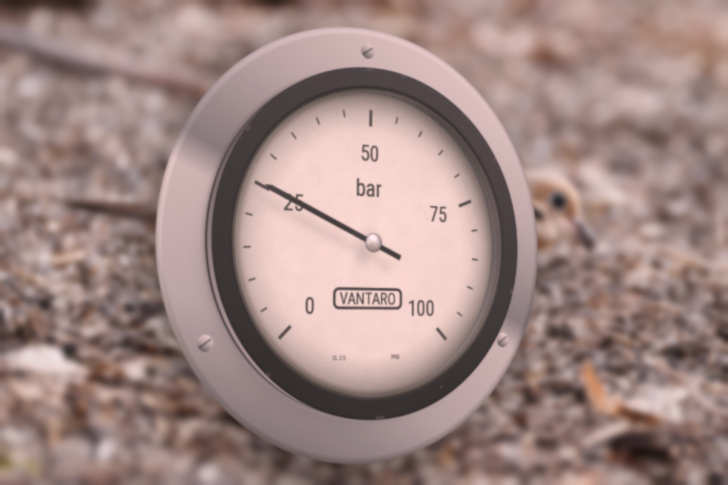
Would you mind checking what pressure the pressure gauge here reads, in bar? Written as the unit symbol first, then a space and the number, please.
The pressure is bar 25
